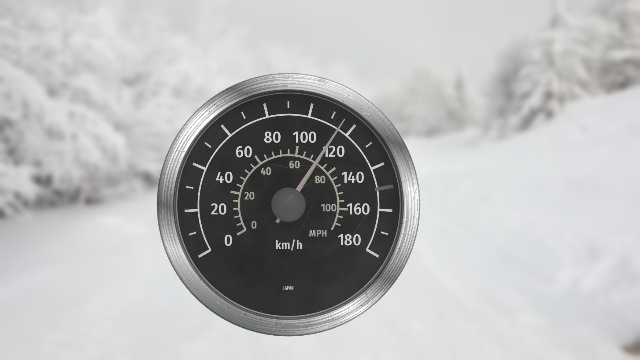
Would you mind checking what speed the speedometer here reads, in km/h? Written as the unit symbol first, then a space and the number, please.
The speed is km/h 115
